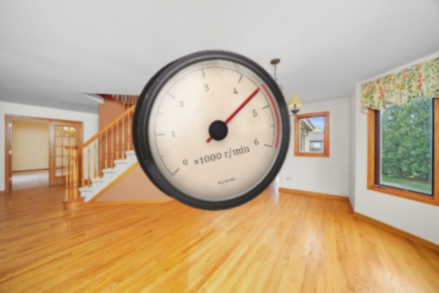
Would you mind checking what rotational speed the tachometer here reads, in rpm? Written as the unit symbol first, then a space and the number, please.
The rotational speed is rpm 4500
